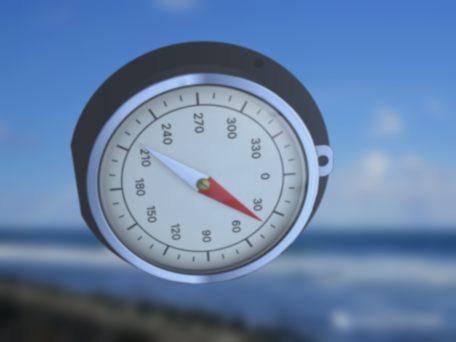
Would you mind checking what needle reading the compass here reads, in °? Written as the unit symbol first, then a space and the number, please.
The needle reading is ° 40
